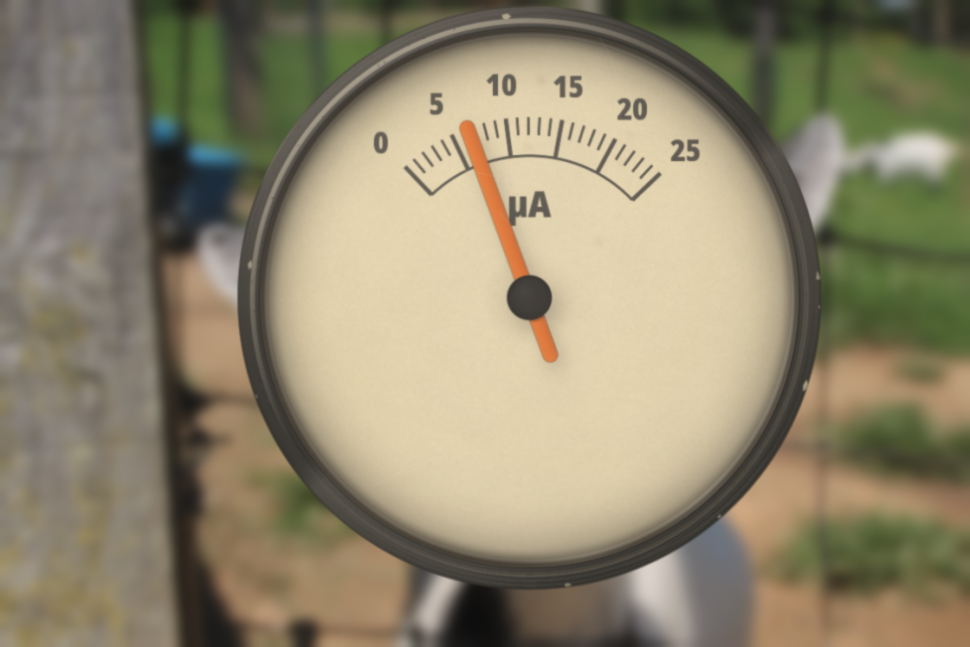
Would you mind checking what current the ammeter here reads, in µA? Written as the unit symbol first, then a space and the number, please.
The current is µA 6.5
